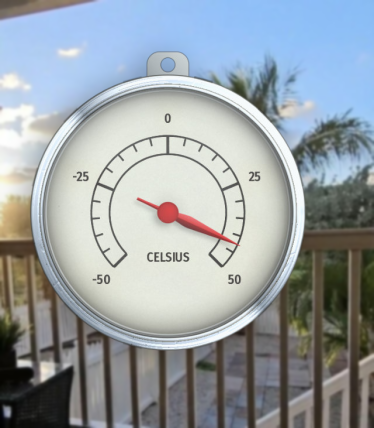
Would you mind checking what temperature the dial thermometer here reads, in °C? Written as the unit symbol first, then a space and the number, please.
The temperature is °C 42.5
